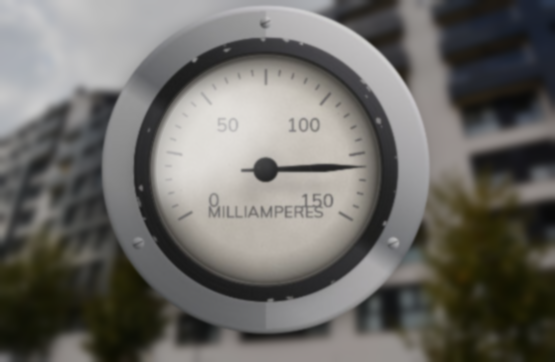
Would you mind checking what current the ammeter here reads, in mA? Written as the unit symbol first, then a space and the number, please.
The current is mA 130
